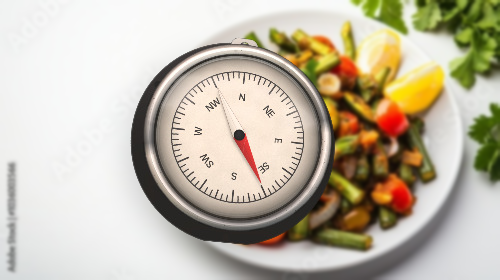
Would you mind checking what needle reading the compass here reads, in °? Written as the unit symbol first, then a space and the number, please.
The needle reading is ° 150
